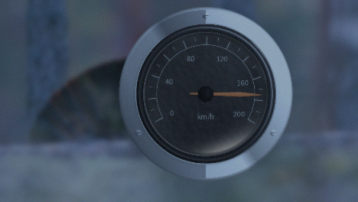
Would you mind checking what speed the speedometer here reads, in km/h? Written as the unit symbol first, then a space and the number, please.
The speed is km/h 175
